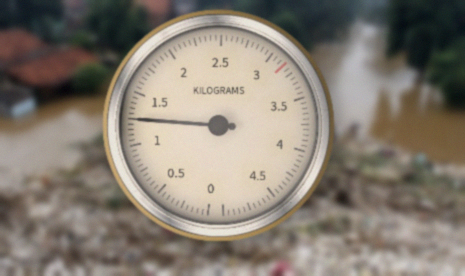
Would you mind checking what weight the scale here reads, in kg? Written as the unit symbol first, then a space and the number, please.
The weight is kg 1.25
